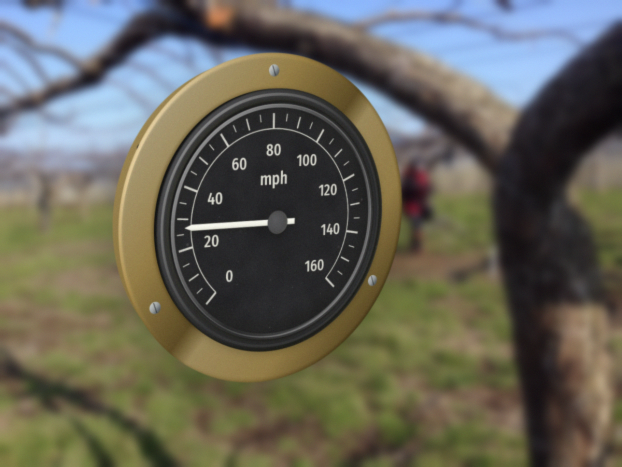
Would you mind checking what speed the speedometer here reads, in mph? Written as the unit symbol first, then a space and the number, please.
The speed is mph 27.5
